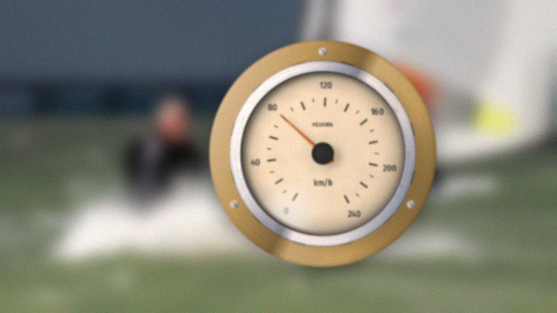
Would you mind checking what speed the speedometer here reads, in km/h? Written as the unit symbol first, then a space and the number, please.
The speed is km/h 80
